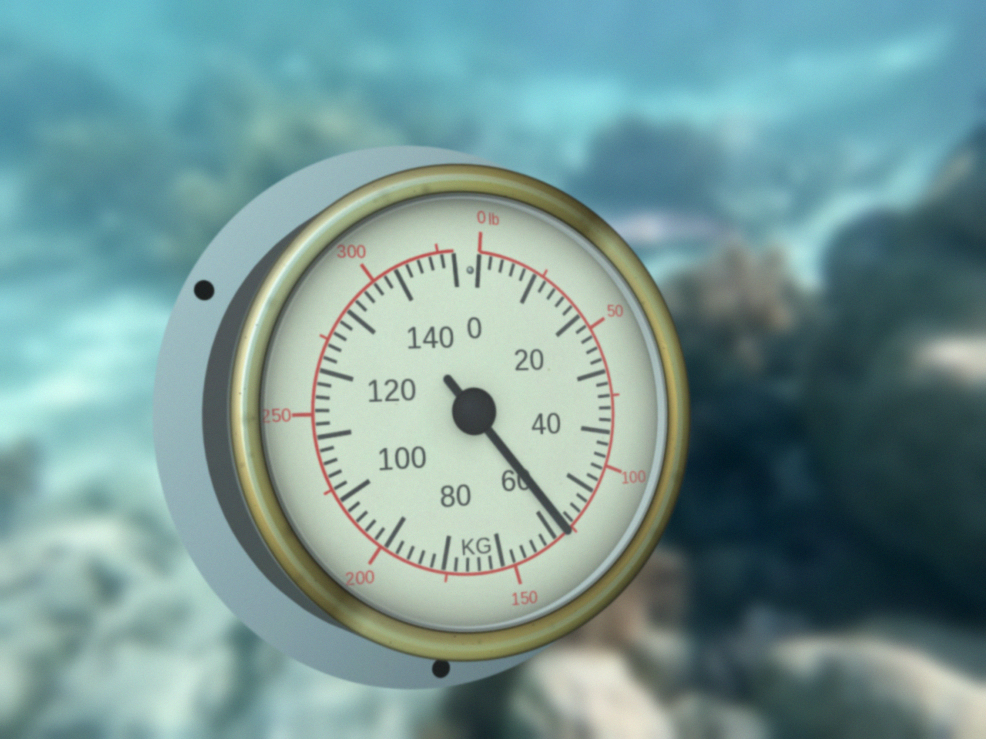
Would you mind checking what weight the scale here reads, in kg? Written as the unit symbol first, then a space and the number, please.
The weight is kg 58
